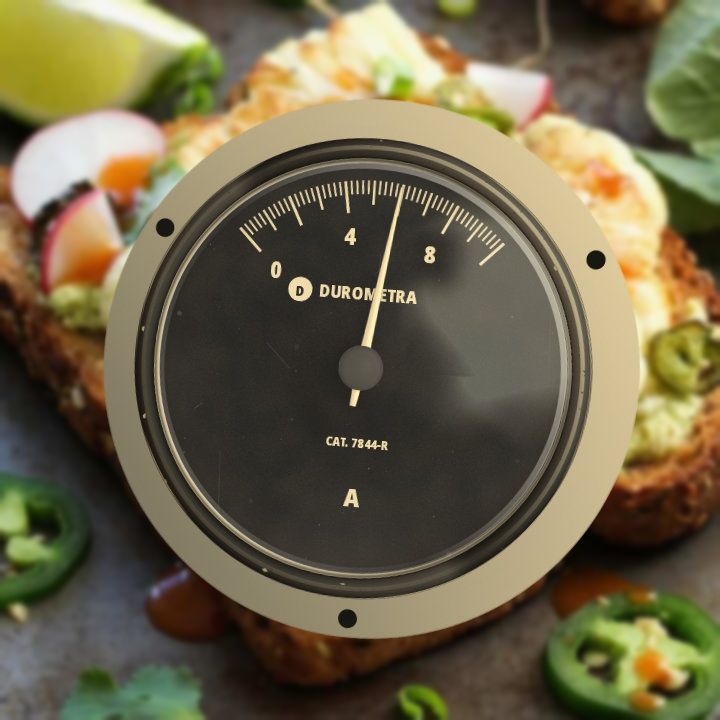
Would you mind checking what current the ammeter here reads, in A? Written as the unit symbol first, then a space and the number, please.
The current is A 6
